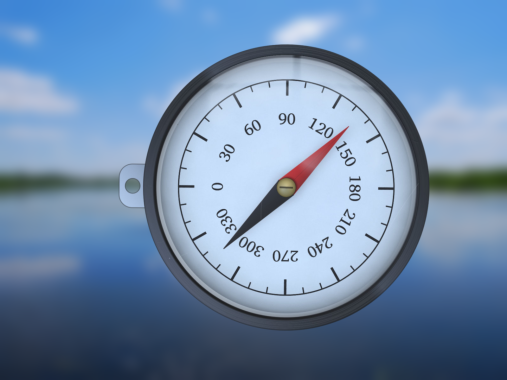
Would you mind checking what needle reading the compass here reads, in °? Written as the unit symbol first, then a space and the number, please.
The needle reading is ° 135
